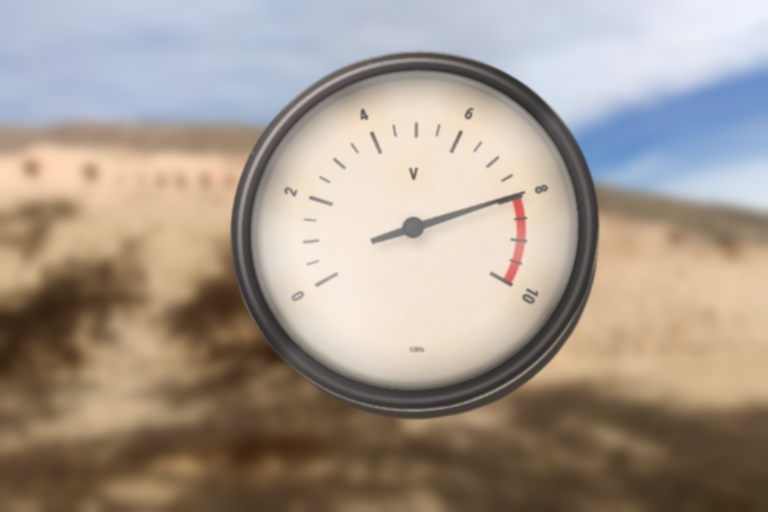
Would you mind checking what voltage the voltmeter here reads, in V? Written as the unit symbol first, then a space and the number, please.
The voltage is V 8
